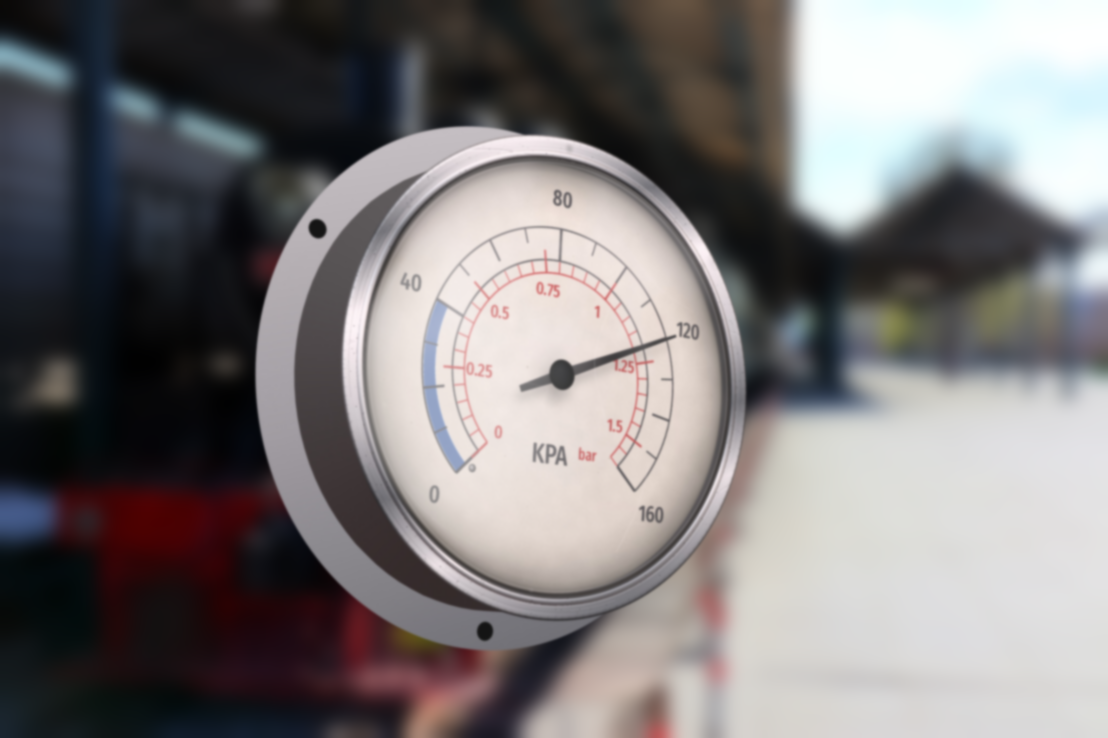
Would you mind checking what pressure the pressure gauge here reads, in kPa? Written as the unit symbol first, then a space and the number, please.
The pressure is kPa 120
